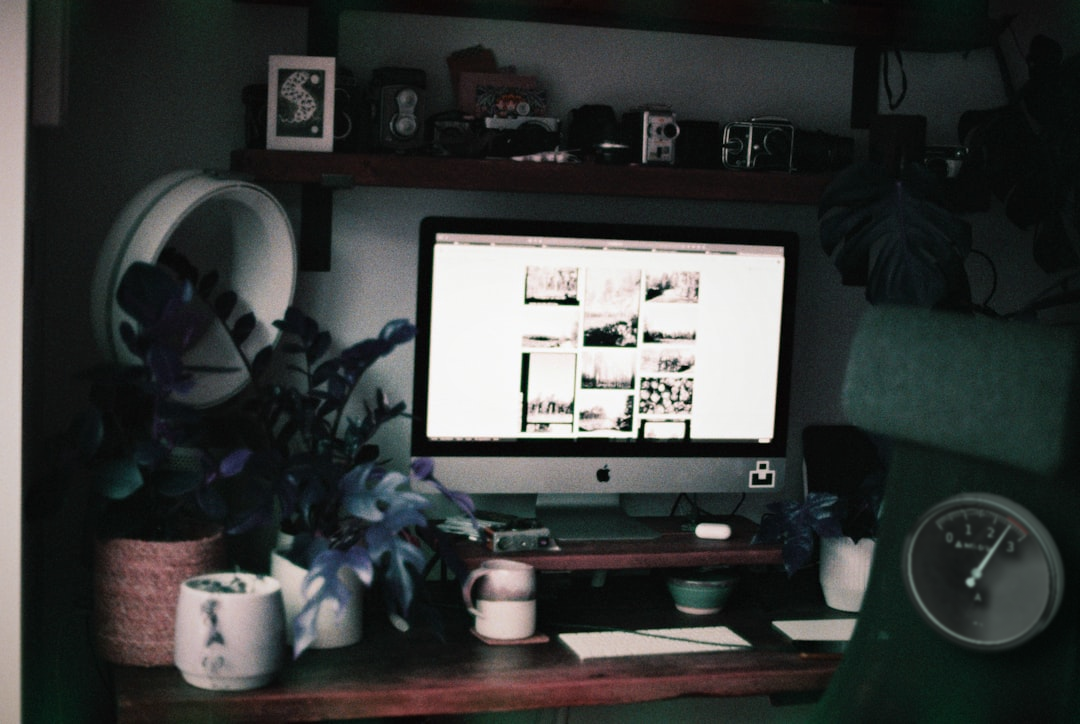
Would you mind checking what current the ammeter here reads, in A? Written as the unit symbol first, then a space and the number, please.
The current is A 2.5
